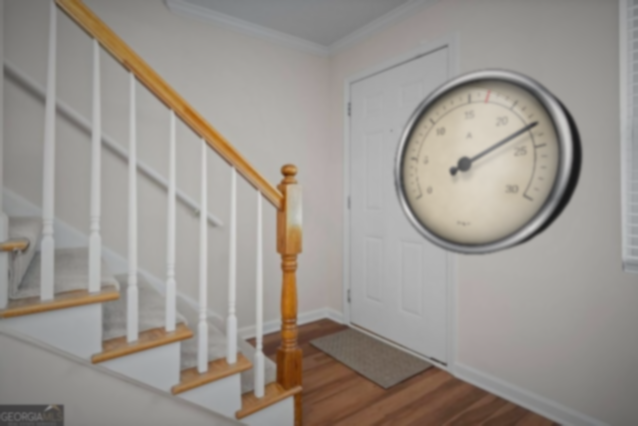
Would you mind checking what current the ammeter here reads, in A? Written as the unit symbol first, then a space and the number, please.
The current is A 23
